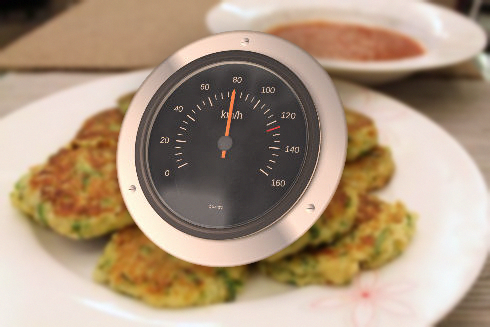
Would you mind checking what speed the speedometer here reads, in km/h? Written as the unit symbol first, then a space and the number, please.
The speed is km/h 80
